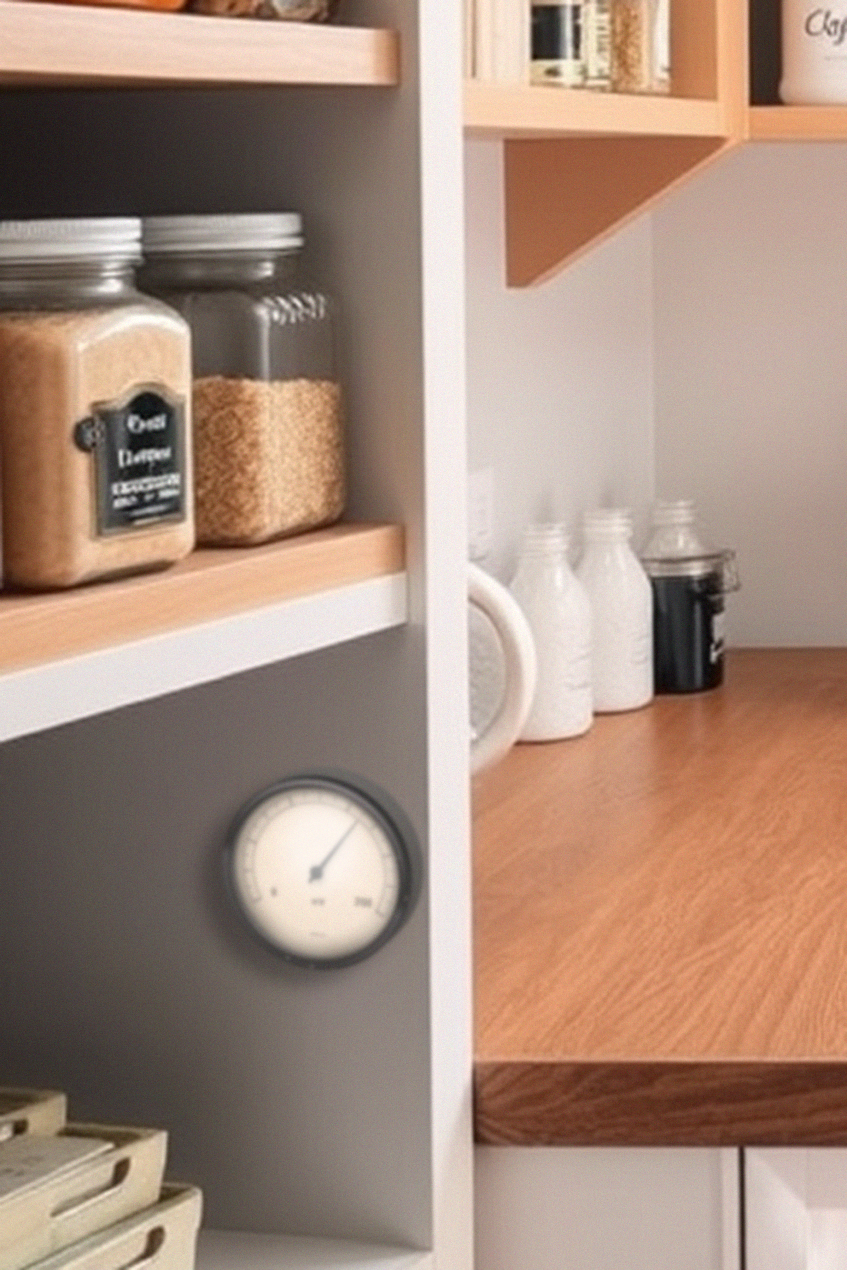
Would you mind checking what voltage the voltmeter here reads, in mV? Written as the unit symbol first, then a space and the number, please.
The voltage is mV 130
